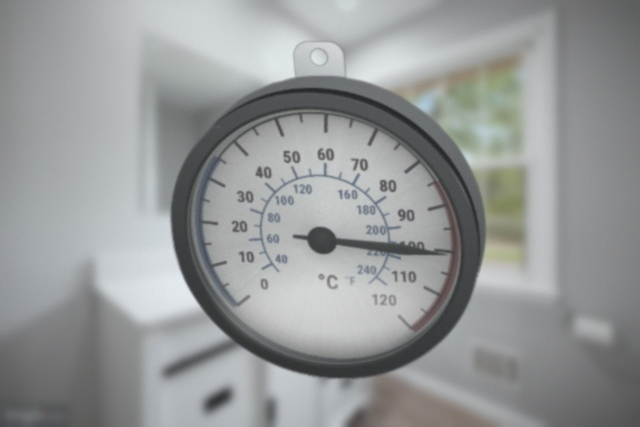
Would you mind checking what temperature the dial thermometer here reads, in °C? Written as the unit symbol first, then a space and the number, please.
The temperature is °C 100
